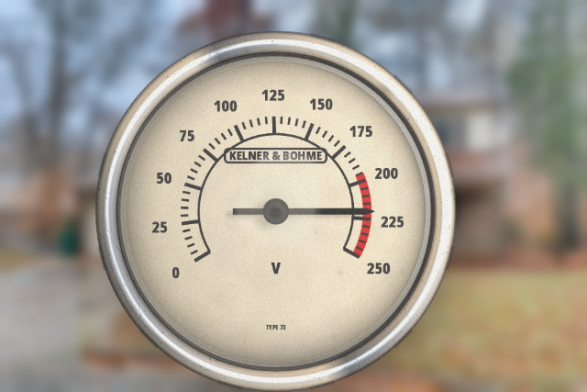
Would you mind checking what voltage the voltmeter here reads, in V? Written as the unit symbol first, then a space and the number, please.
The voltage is V 220
